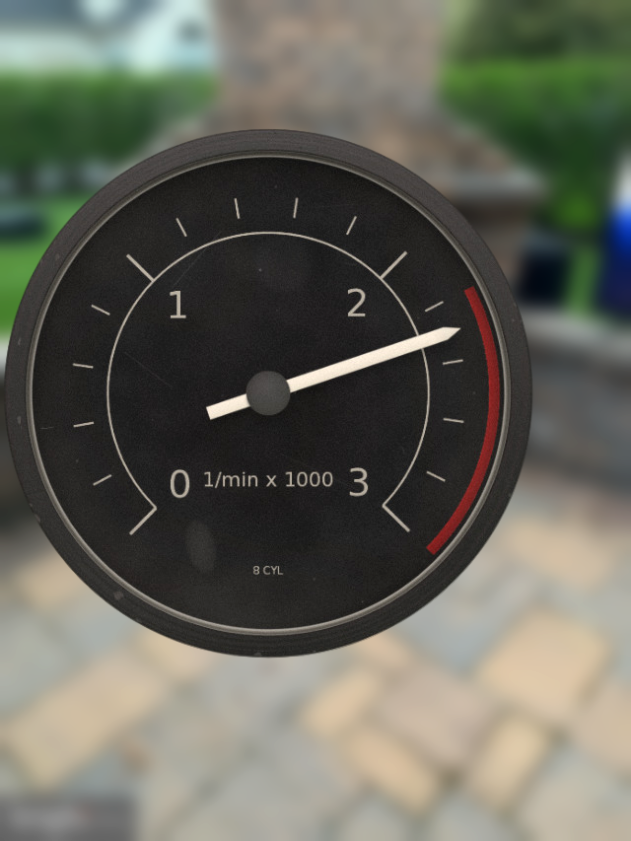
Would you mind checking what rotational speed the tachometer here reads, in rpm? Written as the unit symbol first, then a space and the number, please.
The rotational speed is rpm 2300
